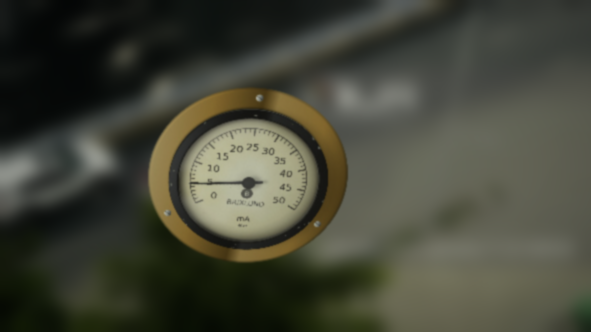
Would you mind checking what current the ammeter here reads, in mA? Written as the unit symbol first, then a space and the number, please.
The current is mA 5
